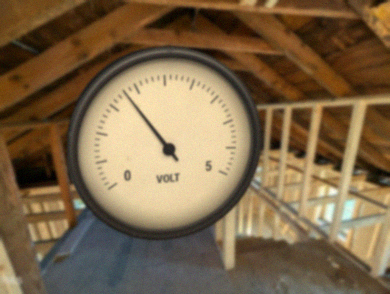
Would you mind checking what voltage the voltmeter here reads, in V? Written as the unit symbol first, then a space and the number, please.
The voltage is V 1.8
